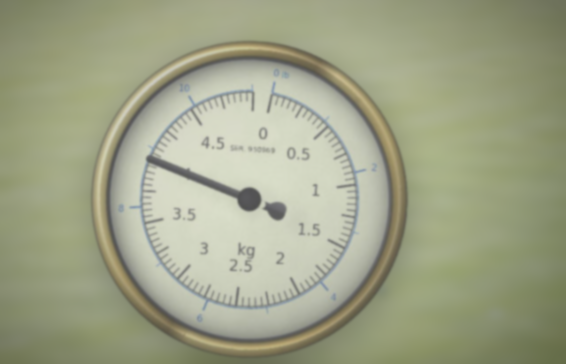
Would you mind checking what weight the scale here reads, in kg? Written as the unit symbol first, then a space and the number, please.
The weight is kg 4
